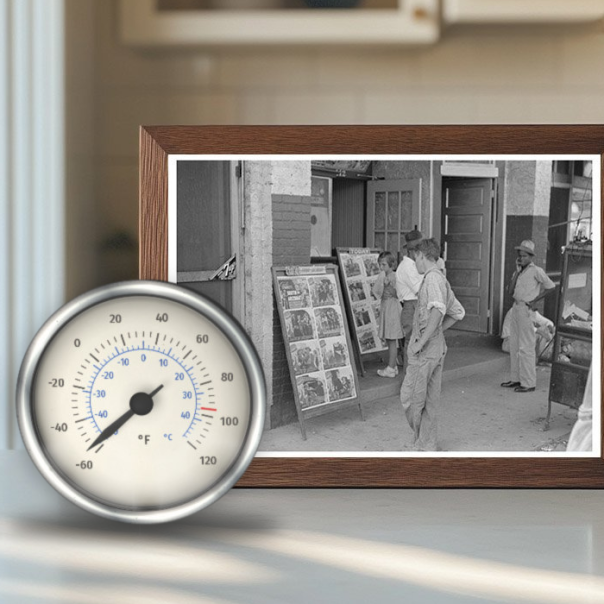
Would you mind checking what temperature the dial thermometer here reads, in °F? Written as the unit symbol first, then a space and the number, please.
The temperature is °F -56
